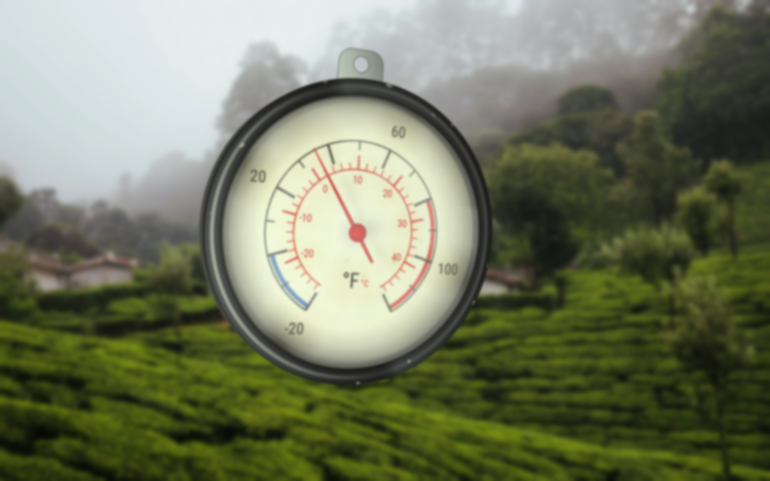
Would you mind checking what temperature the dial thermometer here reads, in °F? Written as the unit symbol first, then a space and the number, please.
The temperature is °F 35
